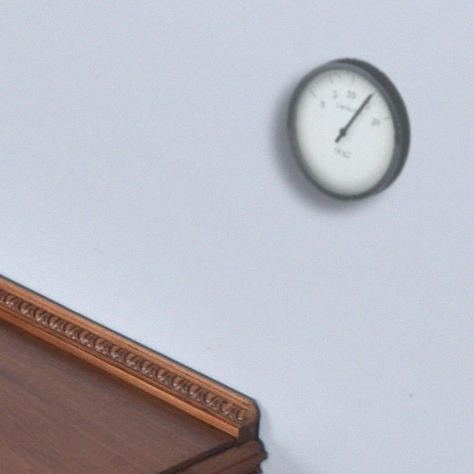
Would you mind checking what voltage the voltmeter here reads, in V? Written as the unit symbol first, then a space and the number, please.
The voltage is V 15
